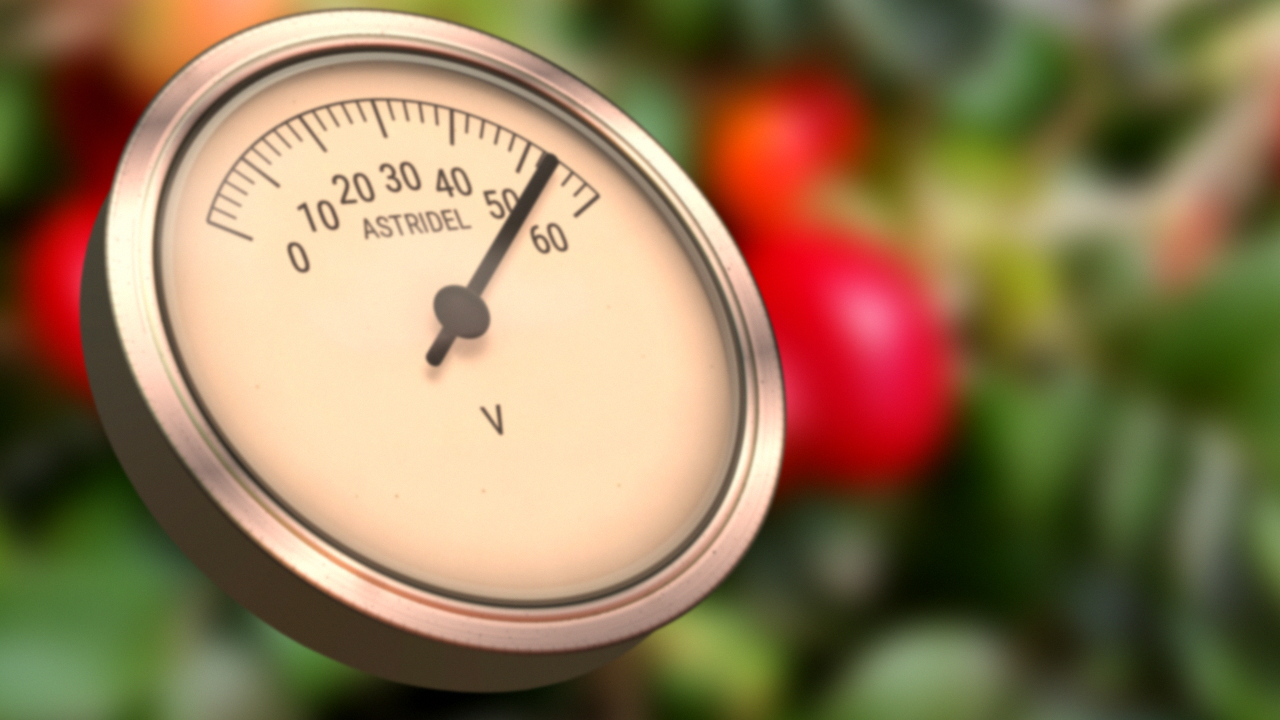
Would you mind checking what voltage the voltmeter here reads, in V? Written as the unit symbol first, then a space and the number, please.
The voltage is V 53
